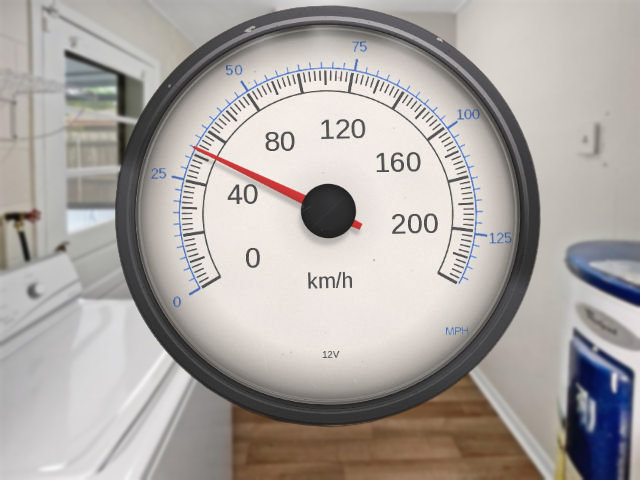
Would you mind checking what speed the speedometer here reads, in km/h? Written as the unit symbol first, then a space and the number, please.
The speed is km/h 52
